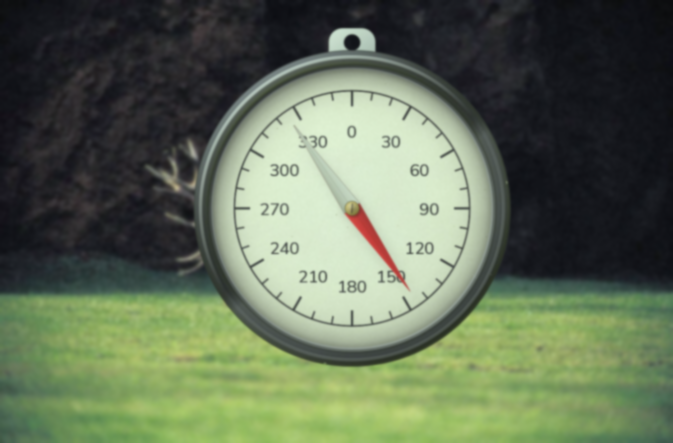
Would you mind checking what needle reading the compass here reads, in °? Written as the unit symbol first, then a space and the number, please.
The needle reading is ° 145
